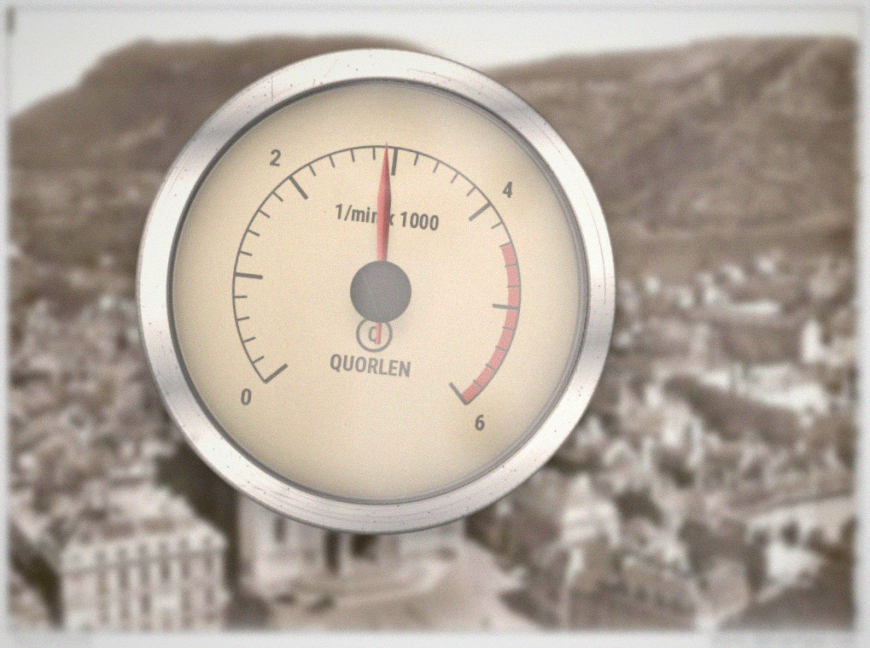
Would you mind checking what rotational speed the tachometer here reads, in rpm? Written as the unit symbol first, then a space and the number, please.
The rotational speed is rpm 2900
